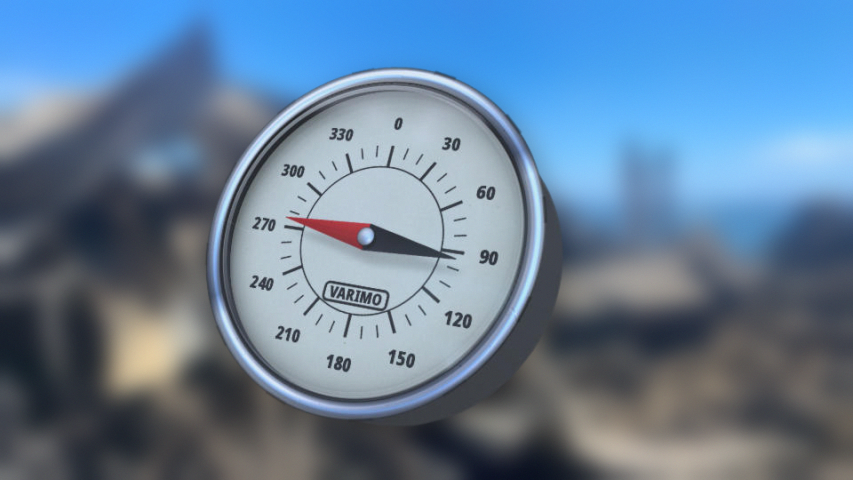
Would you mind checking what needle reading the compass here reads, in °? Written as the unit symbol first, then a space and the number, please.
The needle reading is ° 275
